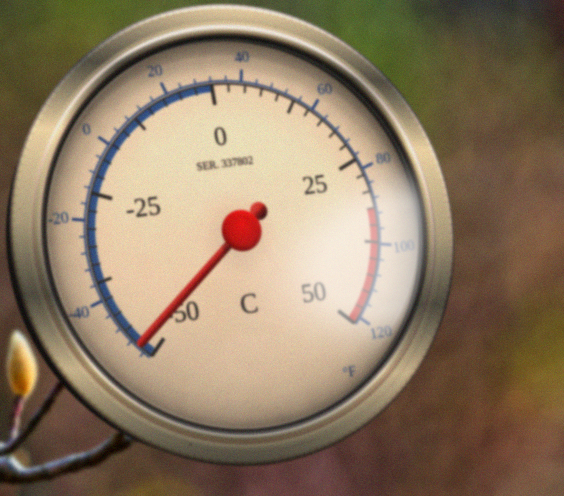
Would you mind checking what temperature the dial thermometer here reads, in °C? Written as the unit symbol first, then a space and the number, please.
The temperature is °C -47.5
